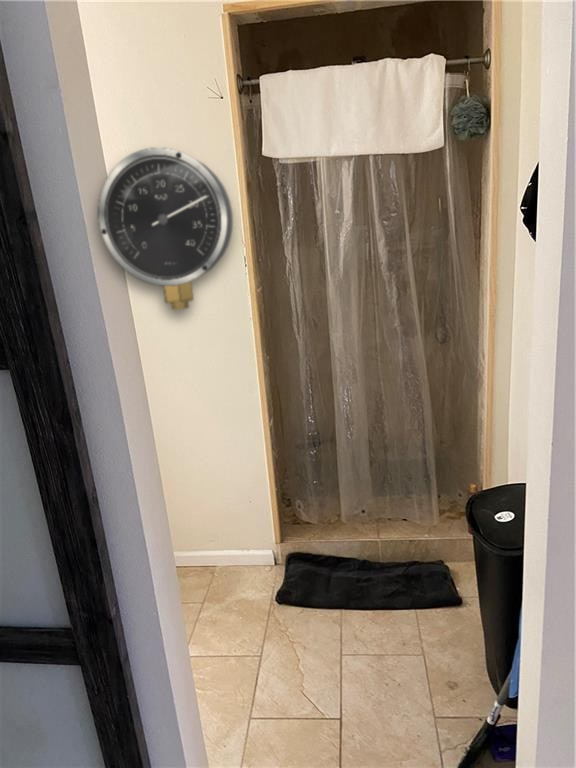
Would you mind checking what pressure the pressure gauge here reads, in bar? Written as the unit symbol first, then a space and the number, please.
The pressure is bar 30
